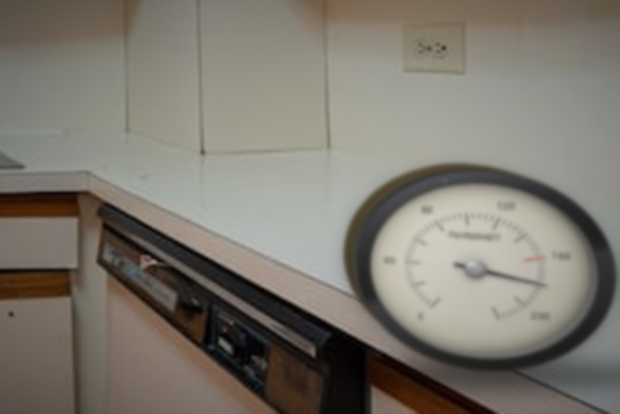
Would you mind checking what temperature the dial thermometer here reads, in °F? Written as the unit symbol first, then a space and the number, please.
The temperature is °F 180
